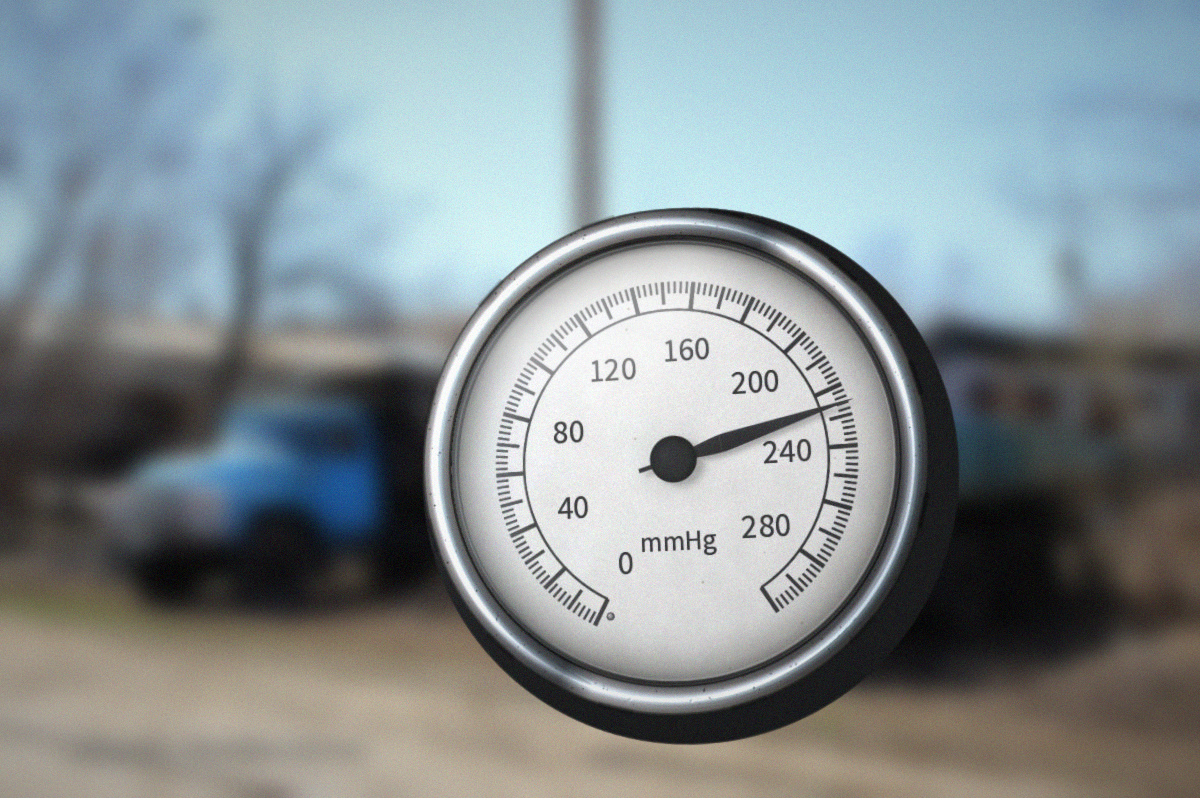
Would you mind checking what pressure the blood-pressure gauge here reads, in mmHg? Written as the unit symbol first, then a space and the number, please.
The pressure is mmHg 226
